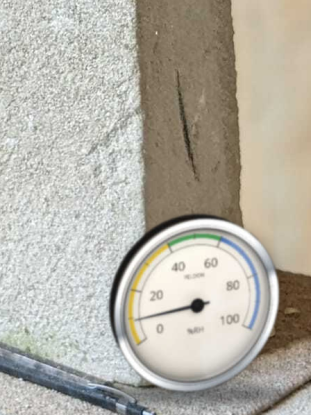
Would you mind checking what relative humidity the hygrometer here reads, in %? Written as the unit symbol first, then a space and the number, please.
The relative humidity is % 10
